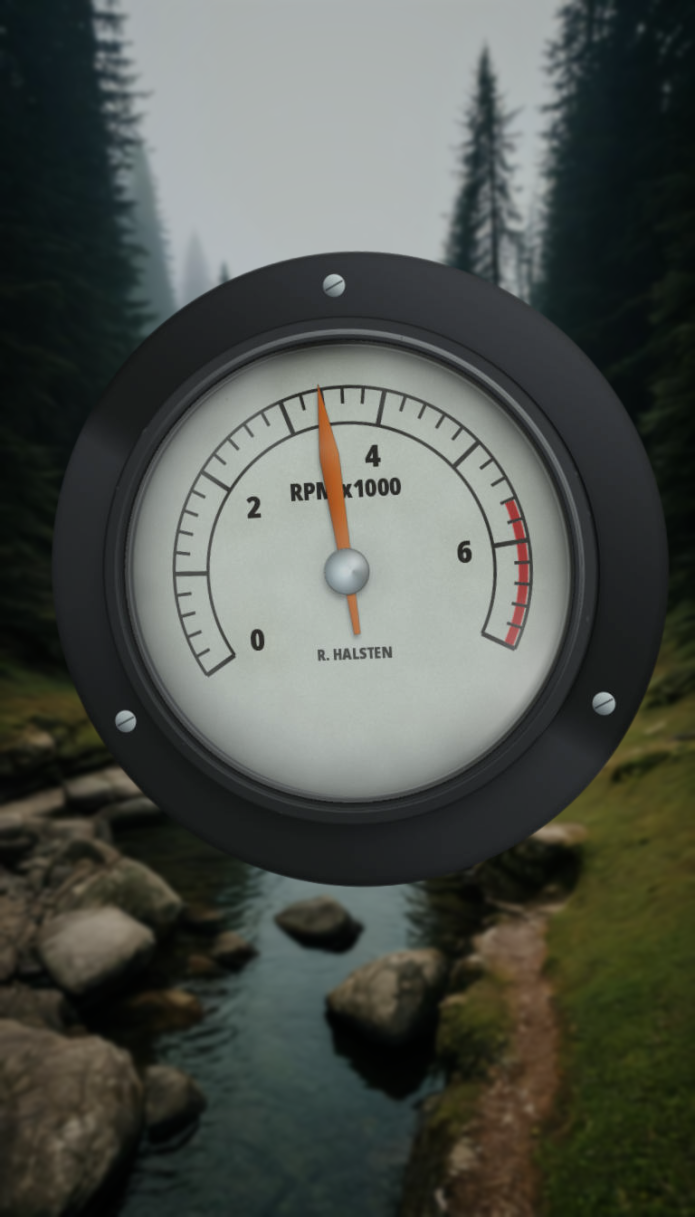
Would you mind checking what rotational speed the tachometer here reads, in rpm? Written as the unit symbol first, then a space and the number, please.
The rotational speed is rpm 3400
